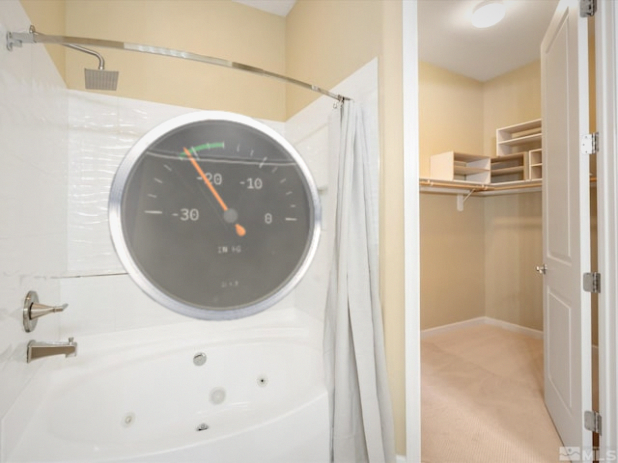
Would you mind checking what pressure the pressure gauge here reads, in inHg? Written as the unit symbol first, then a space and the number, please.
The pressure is inHg -21
